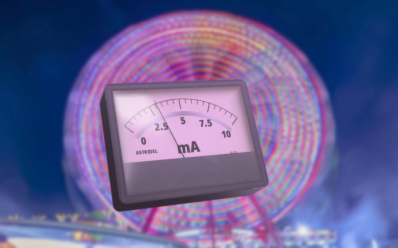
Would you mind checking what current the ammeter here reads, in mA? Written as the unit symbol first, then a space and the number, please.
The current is mA 3
